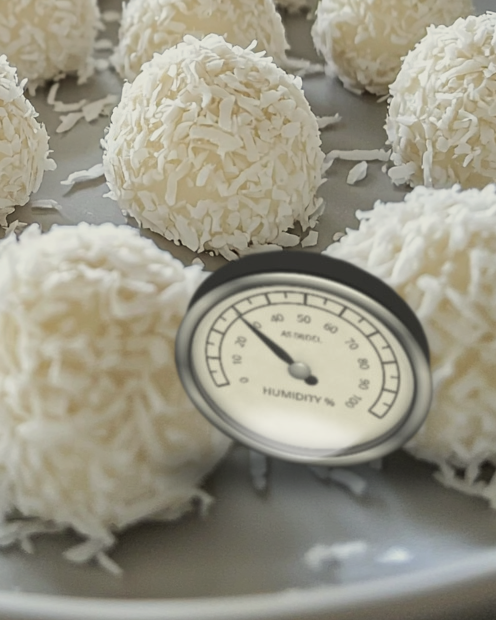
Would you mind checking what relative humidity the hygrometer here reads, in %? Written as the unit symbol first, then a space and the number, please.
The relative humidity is % 30
